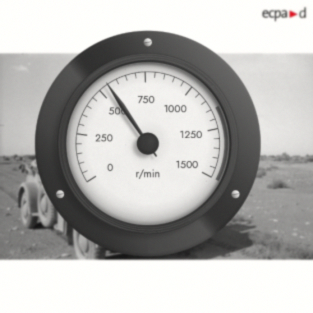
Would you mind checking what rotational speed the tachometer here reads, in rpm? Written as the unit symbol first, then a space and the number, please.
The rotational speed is rpm 550
